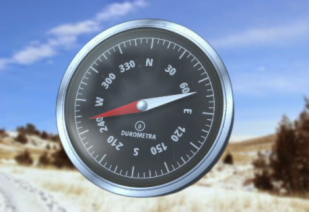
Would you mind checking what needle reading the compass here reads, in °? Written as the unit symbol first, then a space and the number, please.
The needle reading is ° 250
